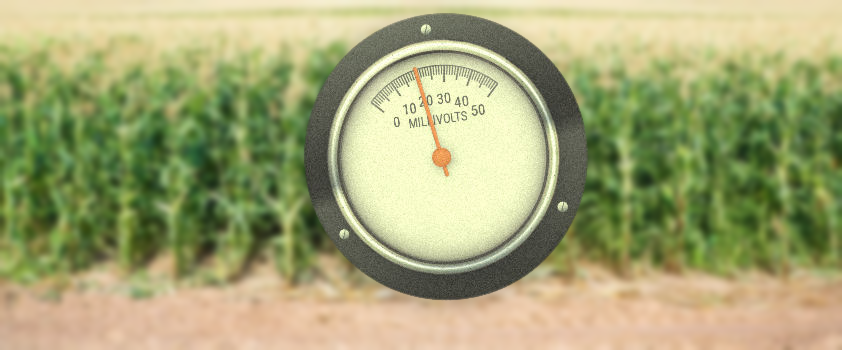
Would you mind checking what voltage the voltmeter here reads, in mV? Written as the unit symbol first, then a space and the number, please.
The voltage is mV 20
